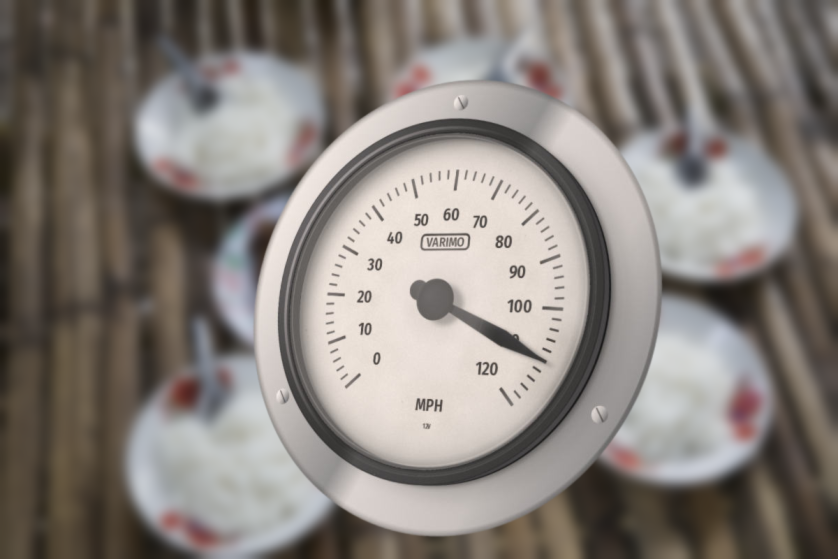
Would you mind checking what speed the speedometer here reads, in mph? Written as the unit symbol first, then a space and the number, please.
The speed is mph 110
